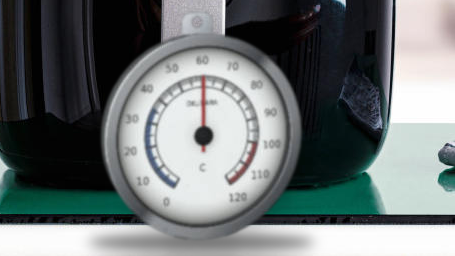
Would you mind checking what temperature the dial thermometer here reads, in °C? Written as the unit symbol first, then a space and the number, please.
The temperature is °C 60
